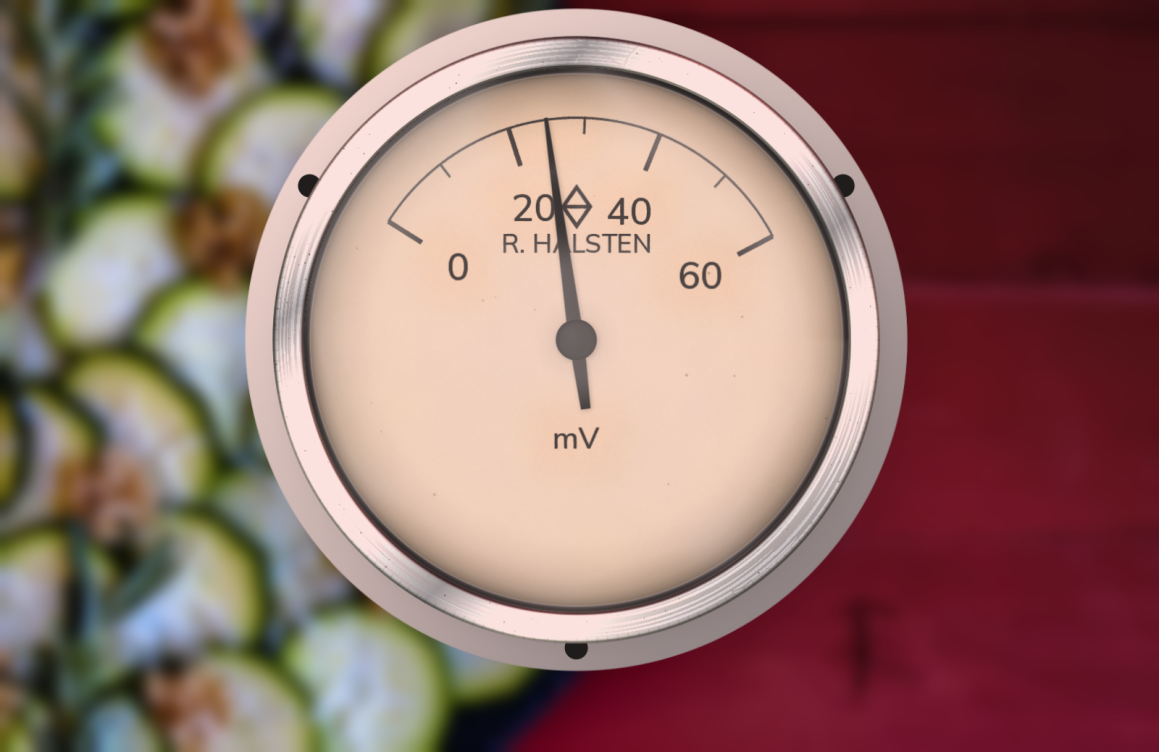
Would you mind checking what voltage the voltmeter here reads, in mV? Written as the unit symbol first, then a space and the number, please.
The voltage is mV 25
